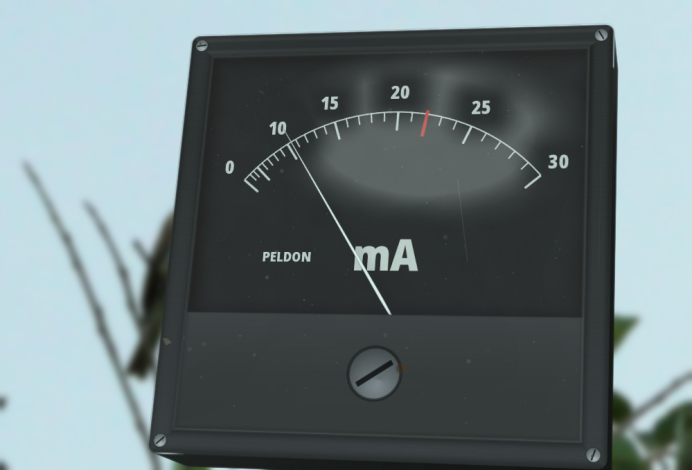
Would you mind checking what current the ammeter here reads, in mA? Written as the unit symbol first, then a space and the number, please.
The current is mA 10.5
